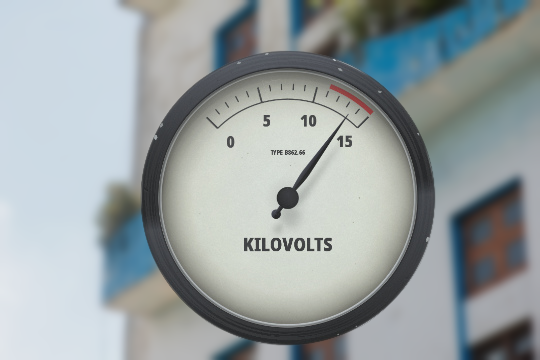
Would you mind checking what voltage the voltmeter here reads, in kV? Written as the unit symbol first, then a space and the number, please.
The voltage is kV 13.5
